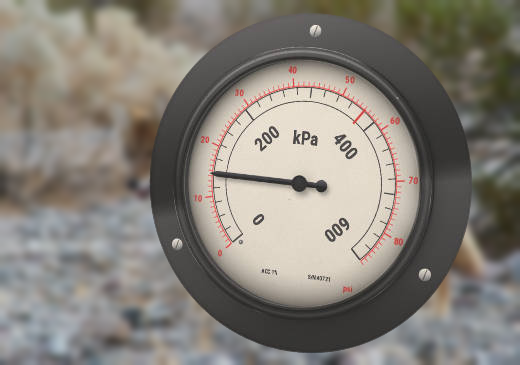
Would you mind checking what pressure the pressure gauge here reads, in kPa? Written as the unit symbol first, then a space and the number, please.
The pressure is kPa 100
